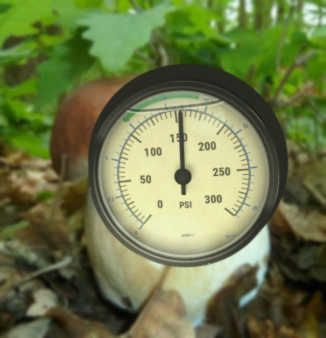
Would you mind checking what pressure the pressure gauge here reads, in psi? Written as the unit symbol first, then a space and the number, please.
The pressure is psi 155
